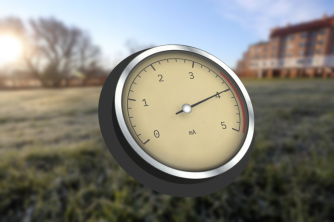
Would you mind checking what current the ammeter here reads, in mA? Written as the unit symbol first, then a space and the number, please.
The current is mA 4
